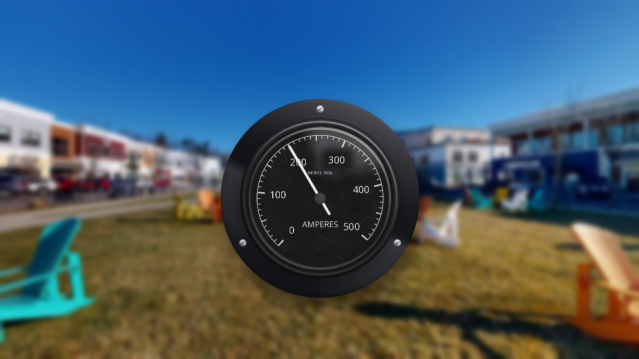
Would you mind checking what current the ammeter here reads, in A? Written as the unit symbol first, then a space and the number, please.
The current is A 200
